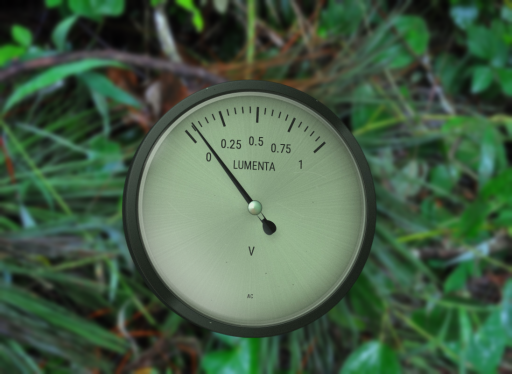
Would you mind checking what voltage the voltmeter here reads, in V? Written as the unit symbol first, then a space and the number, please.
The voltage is V 0.05
